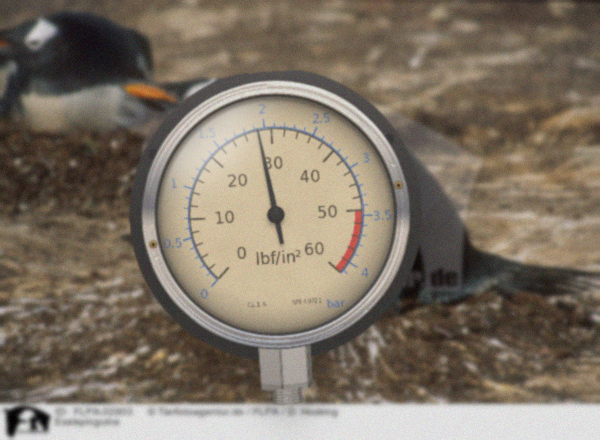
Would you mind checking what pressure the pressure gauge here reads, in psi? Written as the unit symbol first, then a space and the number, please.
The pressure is psi 28
